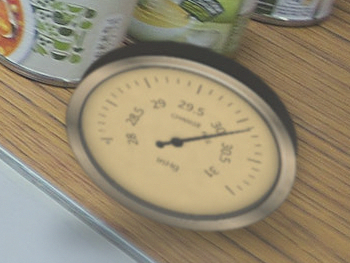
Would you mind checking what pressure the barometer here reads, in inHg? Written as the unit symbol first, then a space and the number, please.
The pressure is inHg 30.1
